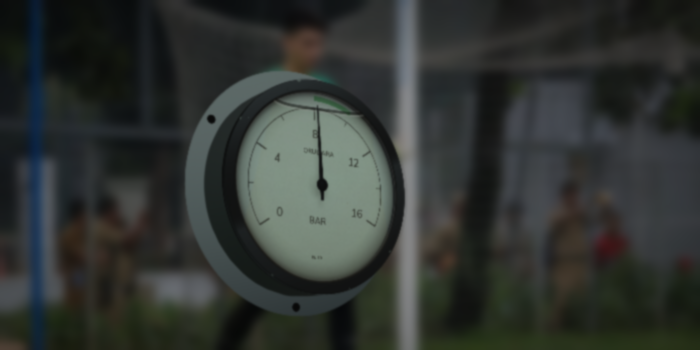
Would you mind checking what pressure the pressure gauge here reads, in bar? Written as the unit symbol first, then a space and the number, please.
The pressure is bar 8
